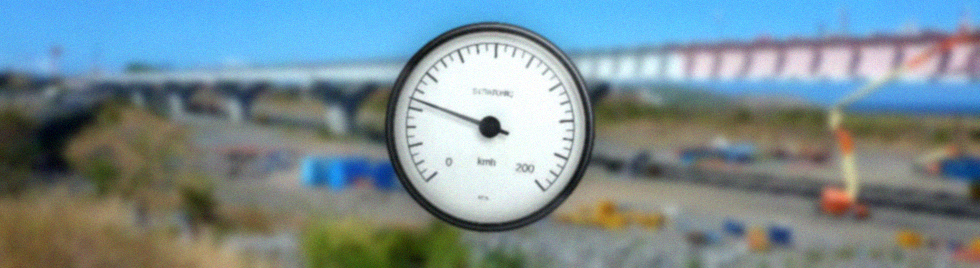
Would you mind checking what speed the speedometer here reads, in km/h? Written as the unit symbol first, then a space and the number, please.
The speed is km/h 45
